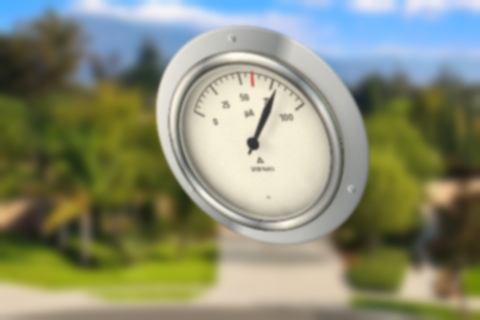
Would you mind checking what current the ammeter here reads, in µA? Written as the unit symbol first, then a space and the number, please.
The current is µA 80
